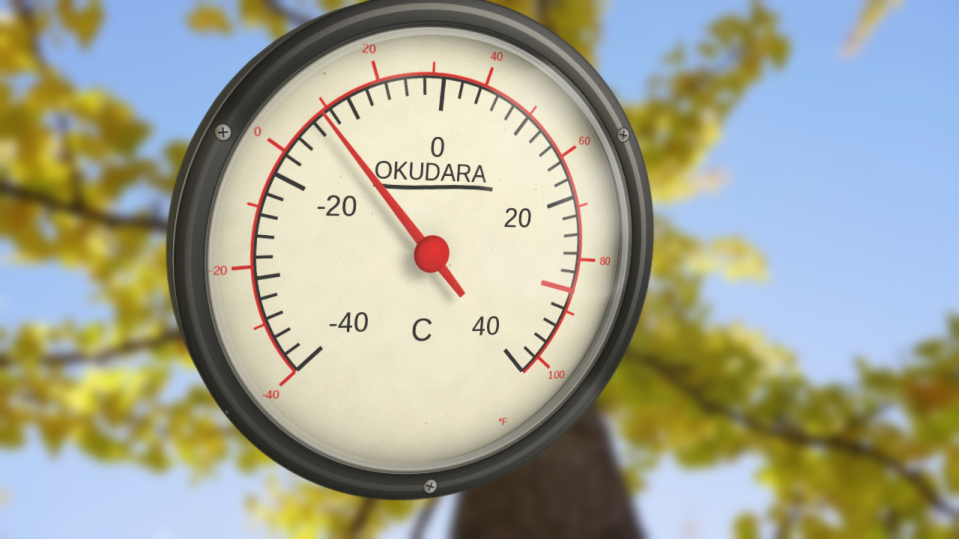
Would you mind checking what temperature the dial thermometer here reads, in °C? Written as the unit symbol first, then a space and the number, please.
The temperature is °C -13
